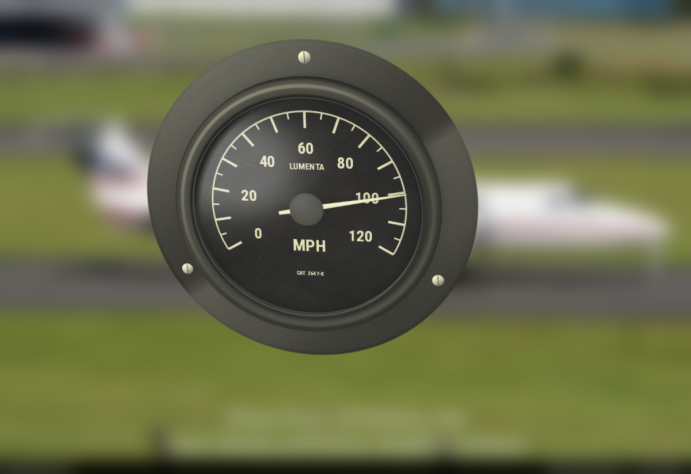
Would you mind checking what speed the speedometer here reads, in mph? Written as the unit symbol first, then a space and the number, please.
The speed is mph 100
